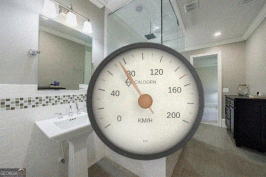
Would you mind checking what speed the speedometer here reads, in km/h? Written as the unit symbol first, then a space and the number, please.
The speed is km/h 75
